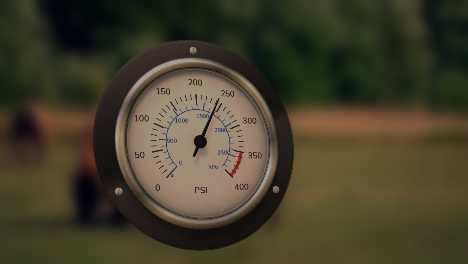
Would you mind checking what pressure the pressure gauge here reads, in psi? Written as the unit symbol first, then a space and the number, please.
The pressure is psi 240
